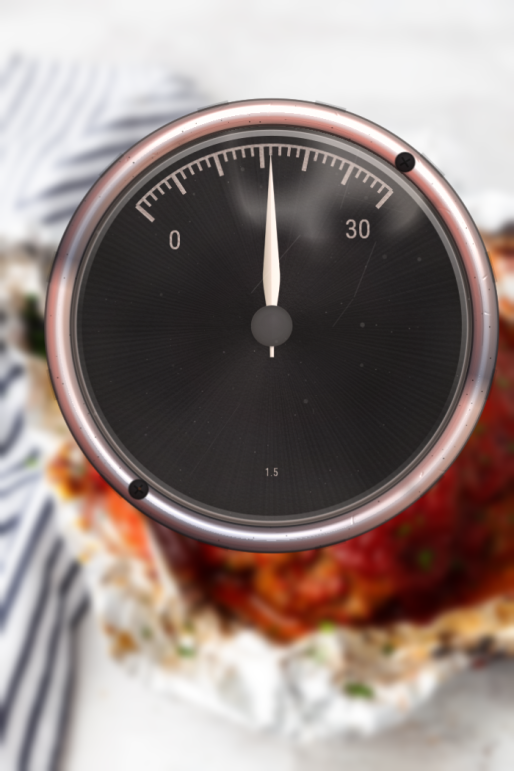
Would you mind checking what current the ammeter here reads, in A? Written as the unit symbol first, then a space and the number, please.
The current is A 16
